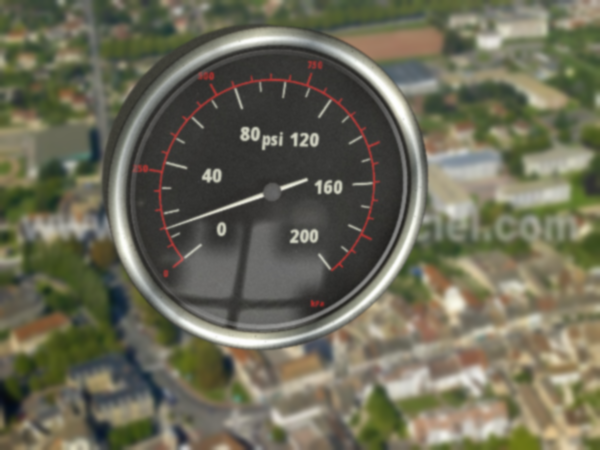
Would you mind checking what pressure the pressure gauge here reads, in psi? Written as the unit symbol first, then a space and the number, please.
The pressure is psi 15
